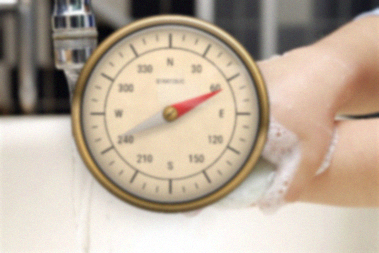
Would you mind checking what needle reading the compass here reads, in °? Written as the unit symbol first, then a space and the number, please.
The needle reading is ° 65
